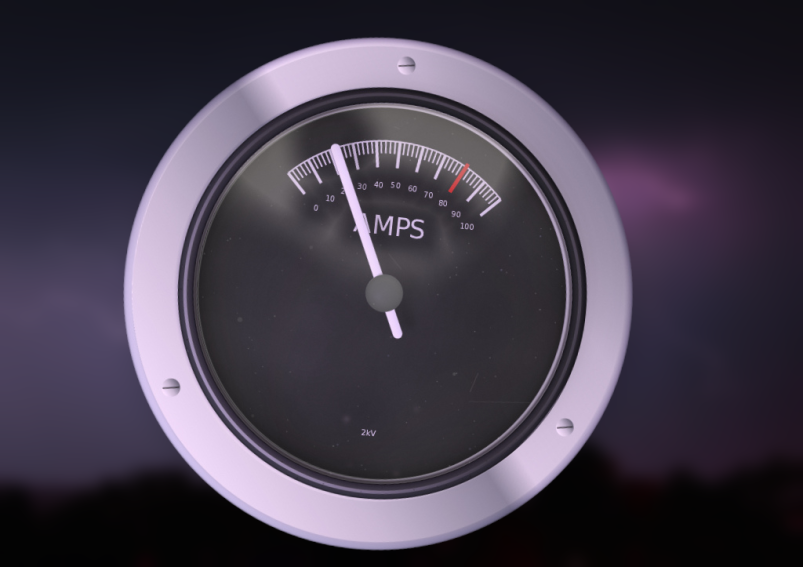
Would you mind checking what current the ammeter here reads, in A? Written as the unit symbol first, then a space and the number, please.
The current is A 22
